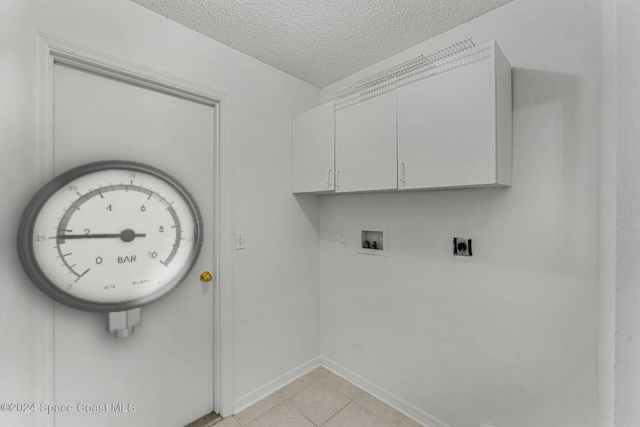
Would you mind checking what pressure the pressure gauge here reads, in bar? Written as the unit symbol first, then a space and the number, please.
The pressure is bar 1.75
